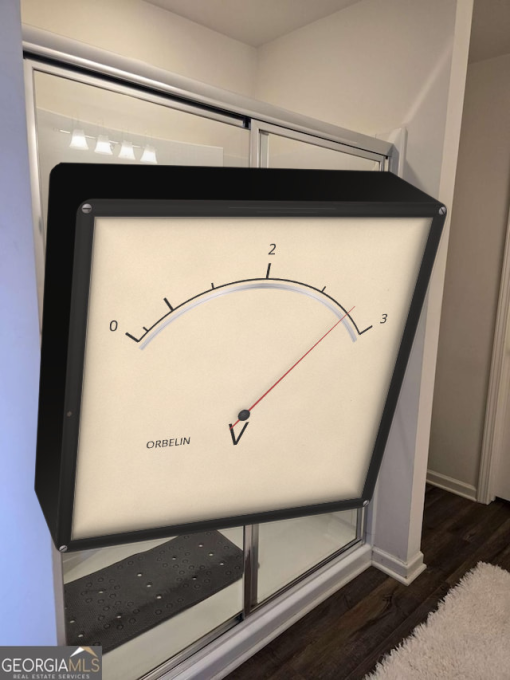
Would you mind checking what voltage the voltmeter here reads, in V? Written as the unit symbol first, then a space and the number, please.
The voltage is V 2.75
